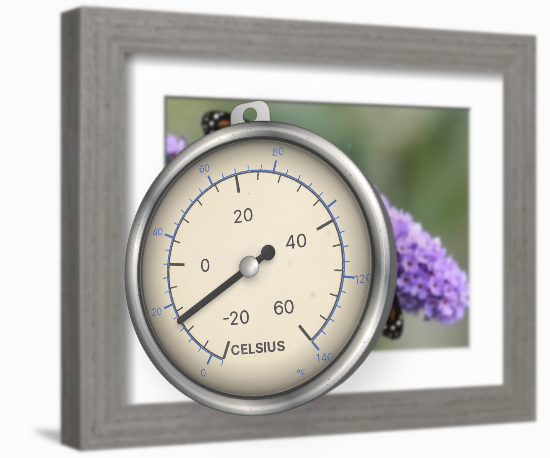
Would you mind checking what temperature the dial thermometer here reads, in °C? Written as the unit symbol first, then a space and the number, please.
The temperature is °C -10
